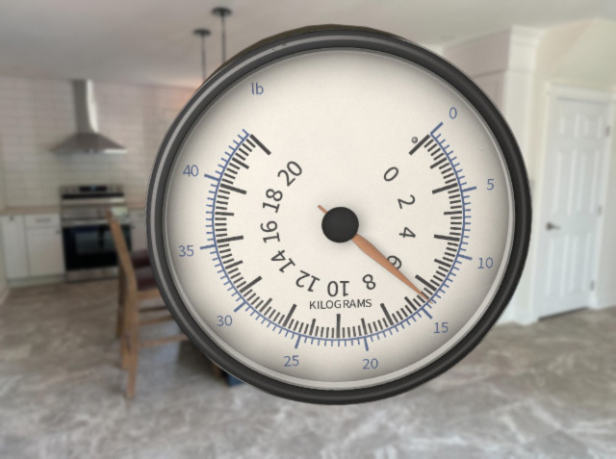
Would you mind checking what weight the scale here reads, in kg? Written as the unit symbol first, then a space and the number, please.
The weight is kg 6.4
